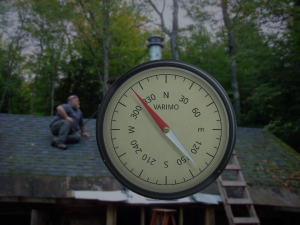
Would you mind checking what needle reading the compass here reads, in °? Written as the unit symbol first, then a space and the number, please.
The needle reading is ° 320
